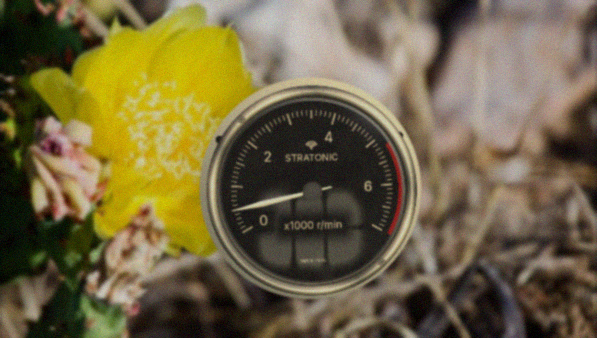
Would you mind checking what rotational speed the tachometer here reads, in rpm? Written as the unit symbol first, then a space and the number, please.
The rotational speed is rpm 500
